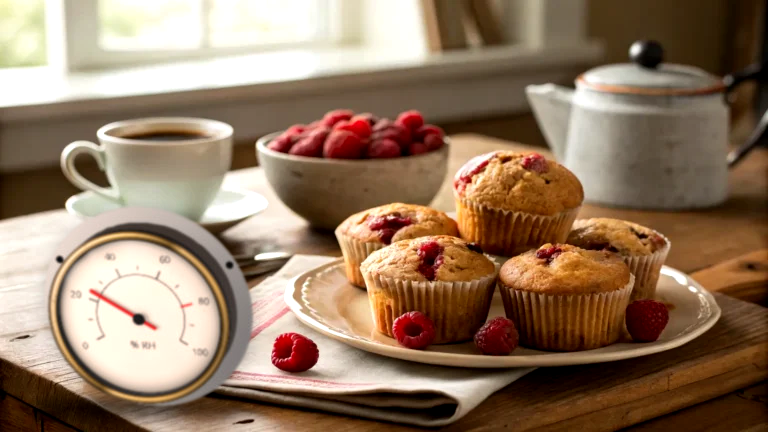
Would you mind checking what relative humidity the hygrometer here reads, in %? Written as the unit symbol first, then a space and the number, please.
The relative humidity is % 25
